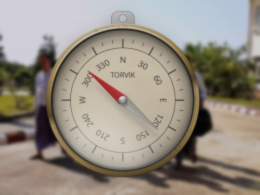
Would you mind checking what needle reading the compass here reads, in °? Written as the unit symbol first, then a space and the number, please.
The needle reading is ° 310
